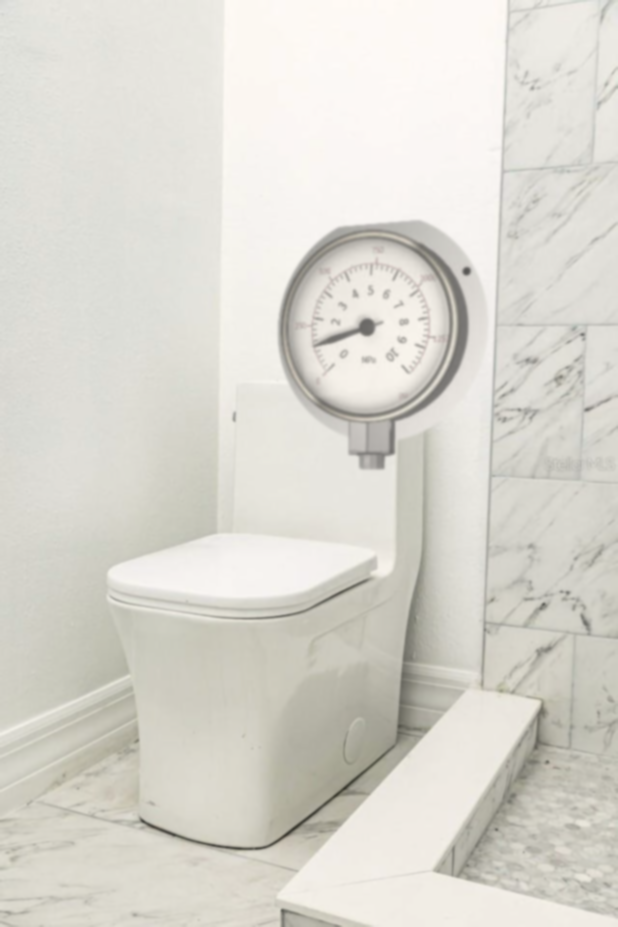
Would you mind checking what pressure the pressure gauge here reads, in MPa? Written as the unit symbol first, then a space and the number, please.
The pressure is MPa 1
